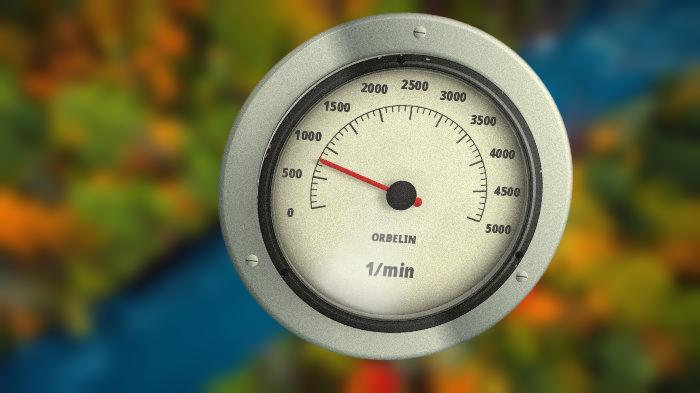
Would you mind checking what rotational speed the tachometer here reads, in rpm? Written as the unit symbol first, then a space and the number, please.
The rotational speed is rpm 800
